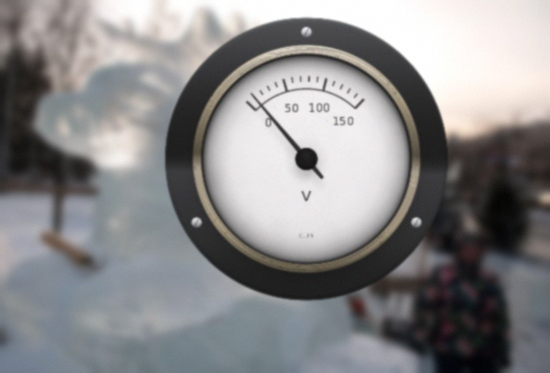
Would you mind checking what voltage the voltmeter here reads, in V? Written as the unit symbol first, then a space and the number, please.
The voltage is V 10
